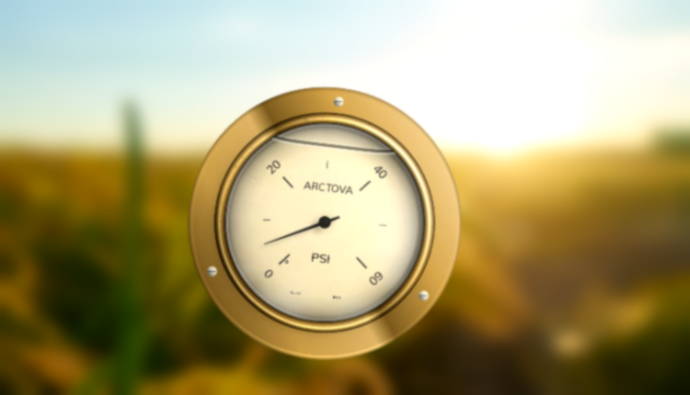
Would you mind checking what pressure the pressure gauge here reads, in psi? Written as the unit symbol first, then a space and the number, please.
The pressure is psi 5
